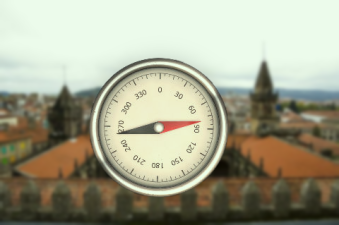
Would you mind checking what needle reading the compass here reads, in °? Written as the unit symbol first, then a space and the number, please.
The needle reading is ° 80
